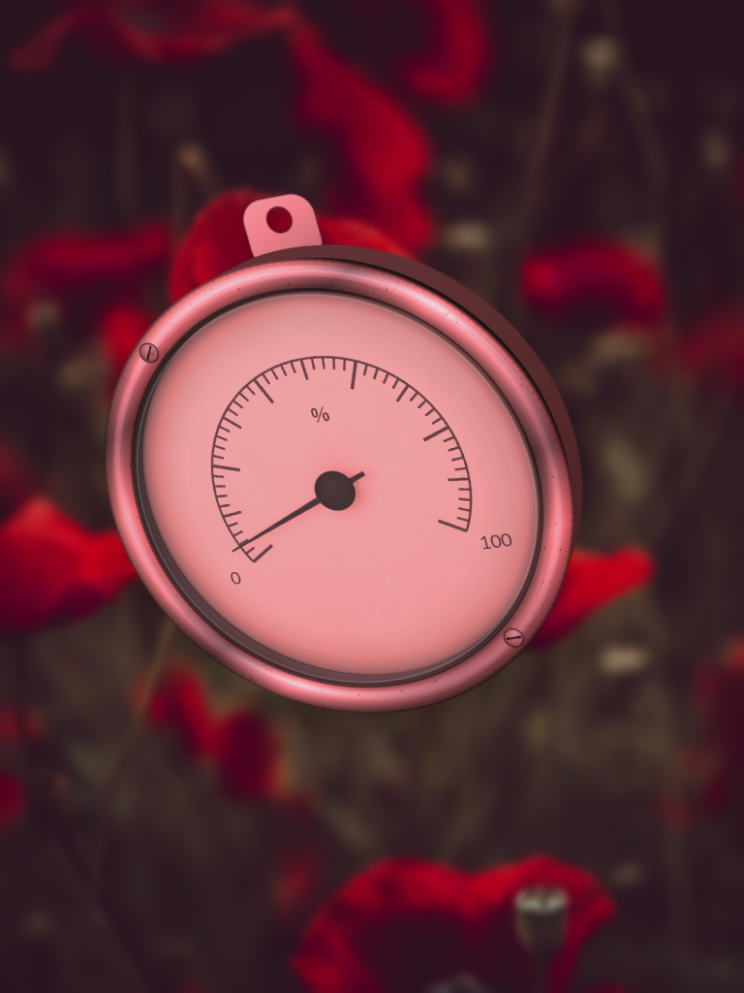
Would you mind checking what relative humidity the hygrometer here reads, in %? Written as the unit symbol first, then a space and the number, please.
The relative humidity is % 4
